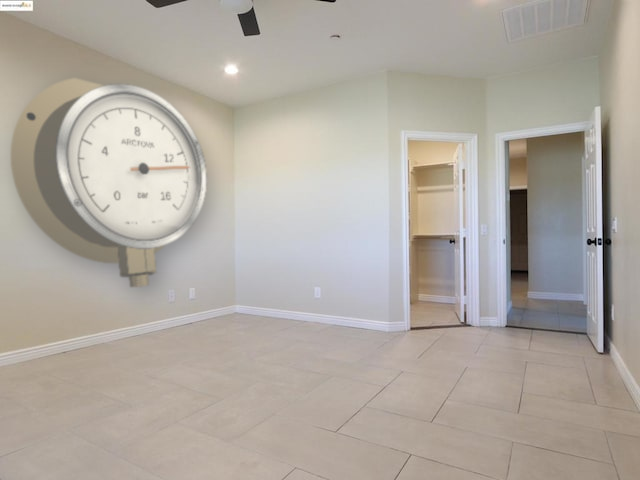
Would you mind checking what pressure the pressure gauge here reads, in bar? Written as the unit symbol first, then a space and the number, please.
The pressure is bar 13
